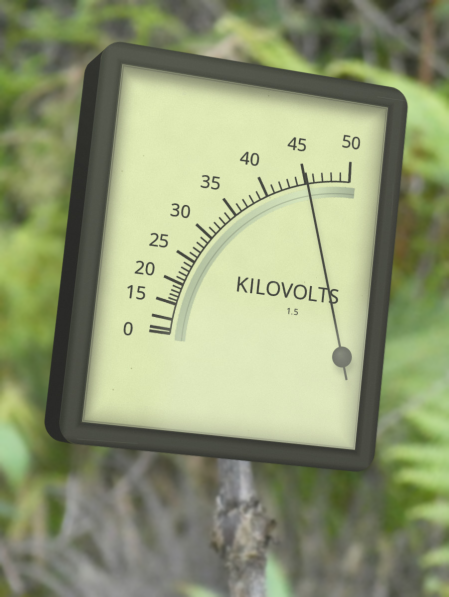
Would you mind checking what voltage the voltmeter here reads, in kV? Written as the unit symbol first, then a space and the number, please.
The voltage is kV 45
